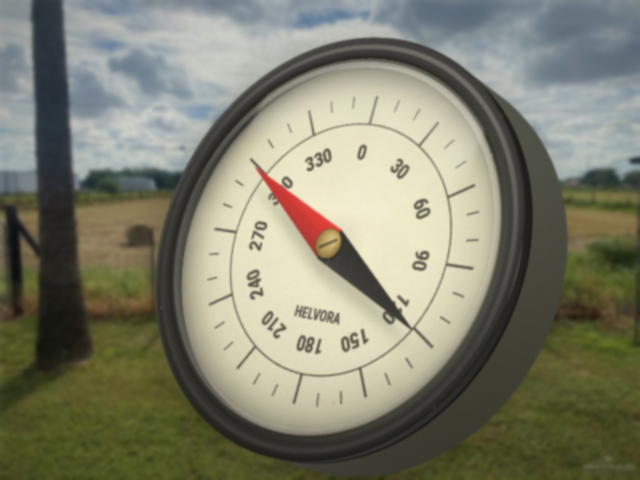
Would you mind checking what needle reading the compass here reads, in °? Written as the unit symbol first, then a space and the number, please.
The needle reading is ° 300
